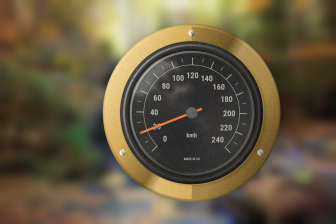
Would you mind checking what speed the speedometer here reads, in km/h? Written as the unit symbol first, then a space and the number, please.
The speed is km/h 20
